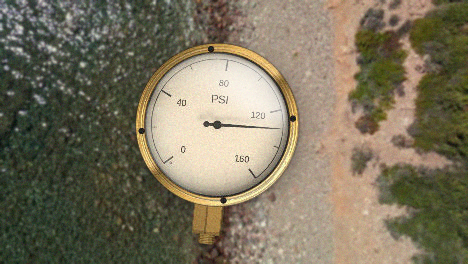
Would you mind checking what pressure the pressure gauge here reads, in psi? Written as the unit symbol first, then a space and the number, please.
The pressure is psi 130
